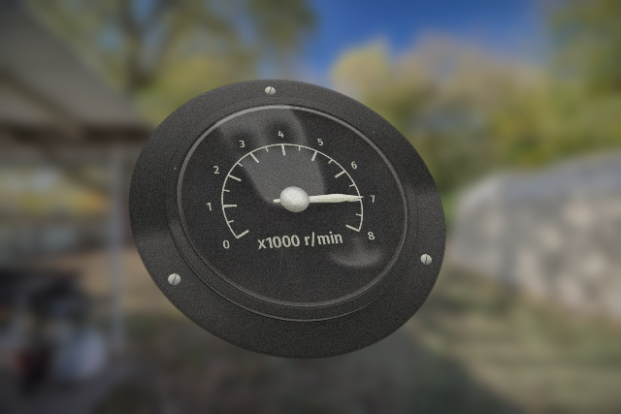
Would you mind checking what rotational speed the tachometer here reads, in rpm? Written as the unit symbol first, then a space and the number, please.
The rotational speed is rpm 7000
